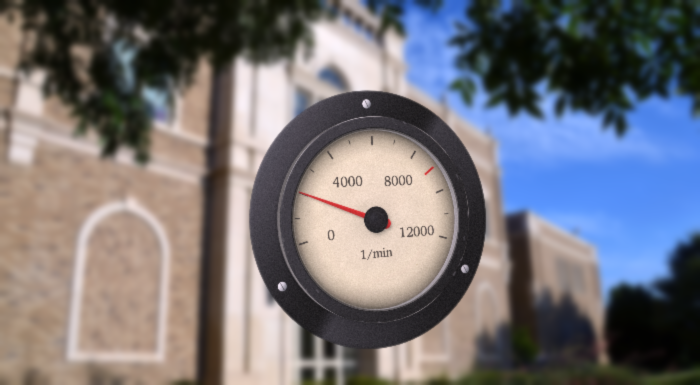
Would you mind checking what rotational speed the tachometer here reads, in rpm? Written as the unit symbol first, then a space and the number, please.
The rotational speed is rpm 2000
